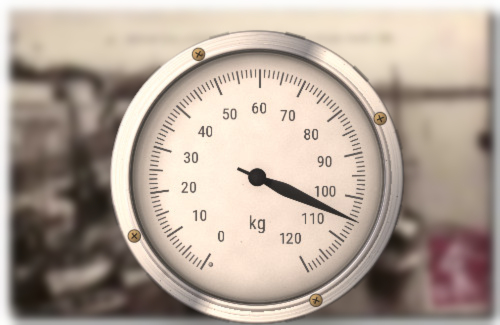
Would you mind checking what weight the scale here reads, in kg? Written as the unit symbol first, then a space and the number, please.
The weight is kg 105
